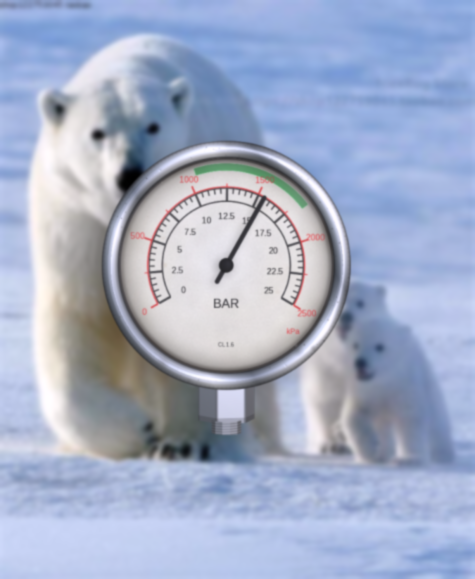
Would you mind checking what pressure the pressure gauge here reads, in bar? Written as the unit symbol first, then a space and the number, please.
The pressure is bar 15.5
